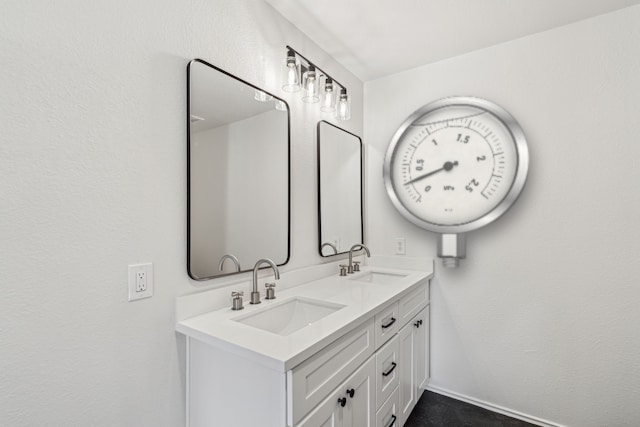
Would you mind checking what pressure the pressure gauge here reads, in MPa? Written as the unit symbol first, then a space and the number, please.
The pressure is MPa 0.25
